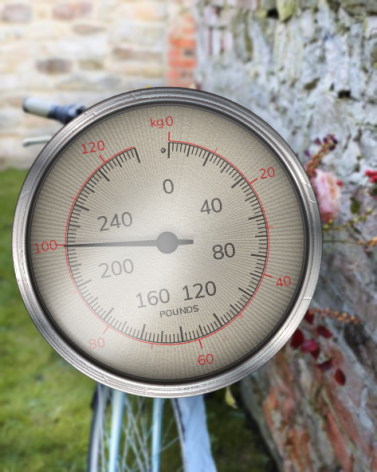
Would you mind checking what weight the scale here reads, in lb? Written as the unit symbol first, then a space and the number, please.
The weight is lb 220
